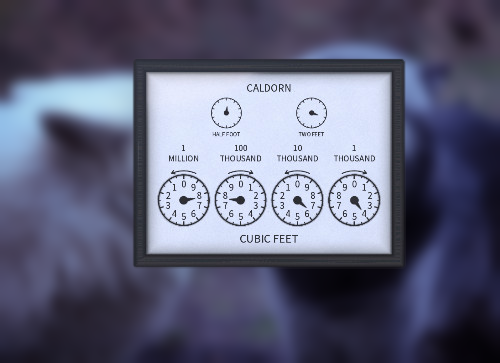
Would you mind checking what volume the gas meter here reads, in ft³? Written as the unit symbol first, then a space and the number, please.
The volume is ft³ 776400
